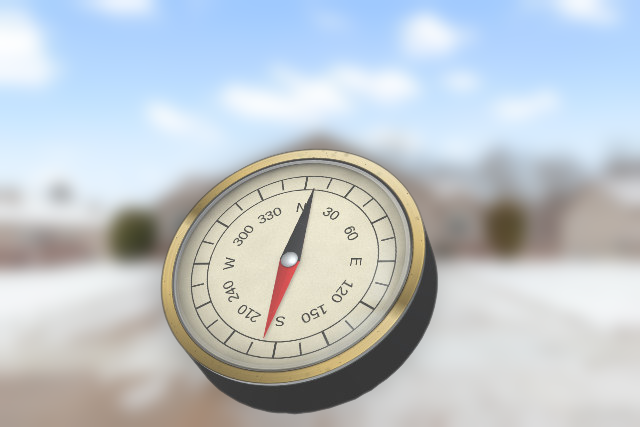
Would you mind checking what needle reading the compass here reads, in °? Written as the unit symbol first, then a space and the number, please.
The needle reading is ° 187.5
